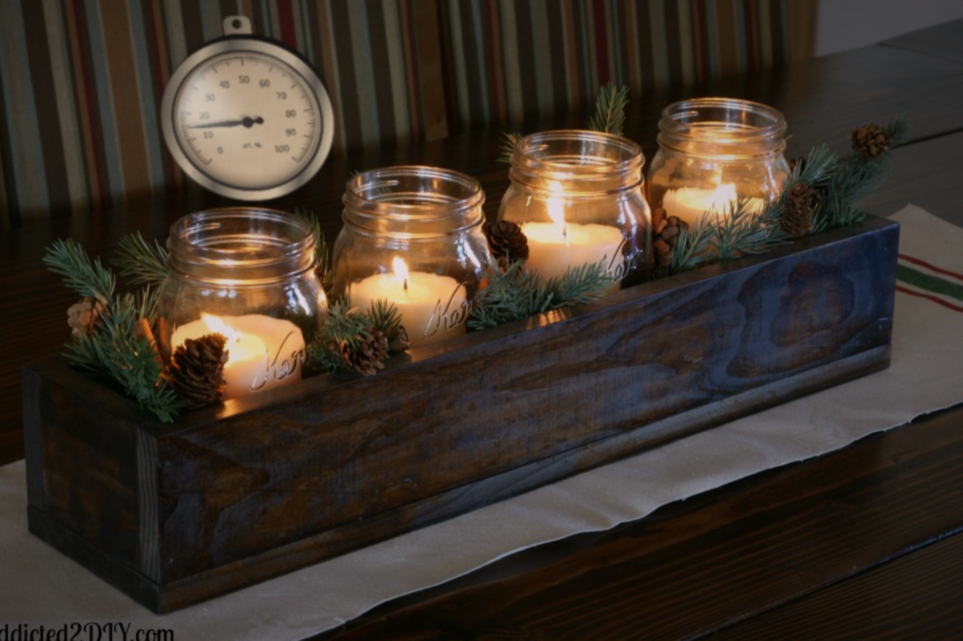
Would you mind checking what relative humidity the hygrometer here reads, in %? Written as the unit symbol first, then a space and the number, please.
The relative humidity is % 15
